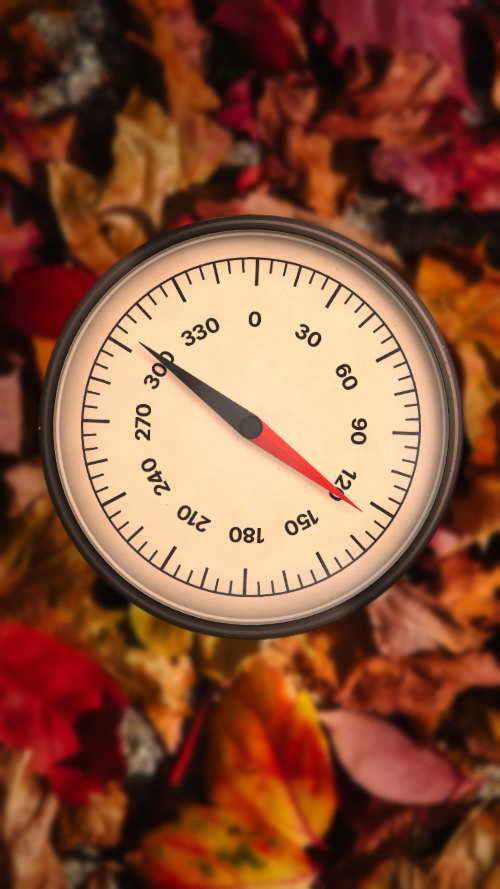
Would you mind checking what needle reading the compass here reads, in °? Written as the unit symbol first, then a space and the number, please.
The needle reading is ° 125
